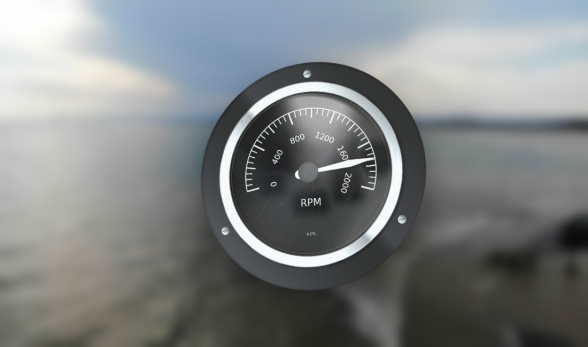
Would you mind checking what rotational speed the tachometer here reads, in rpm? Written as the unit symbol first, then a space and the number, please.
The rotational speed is rpm 1750
